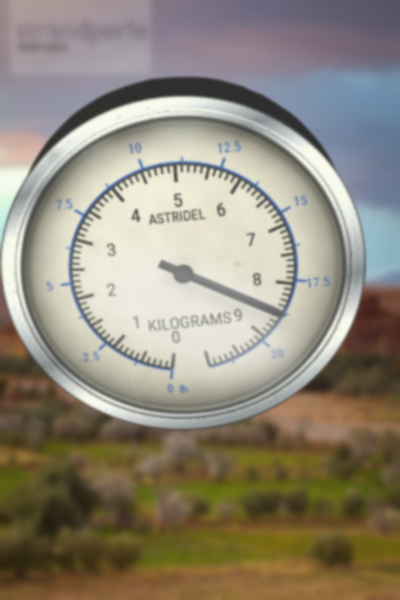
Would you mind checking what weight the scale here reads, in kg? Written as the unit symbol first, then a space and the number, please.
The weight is kg 8.5
